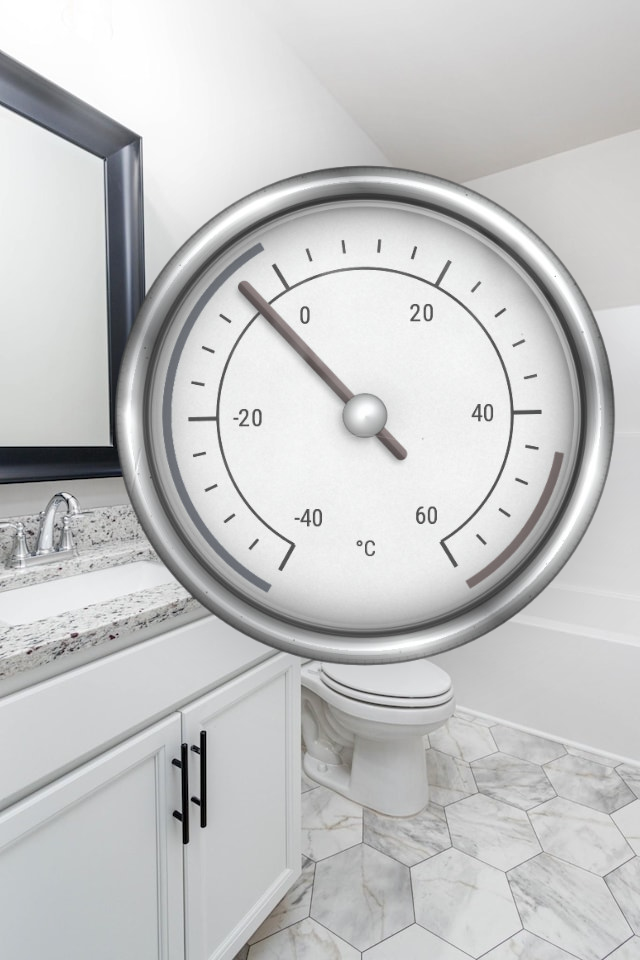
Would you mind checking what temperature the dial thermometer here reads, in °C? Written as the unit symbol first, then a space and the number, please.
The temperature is °C -4
